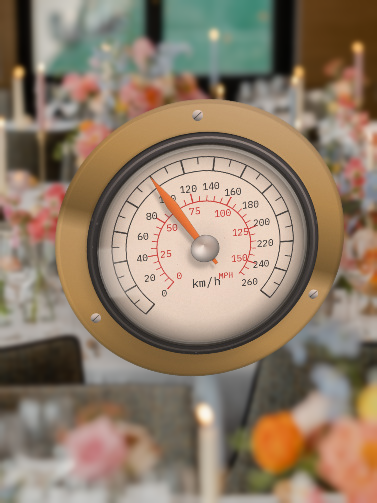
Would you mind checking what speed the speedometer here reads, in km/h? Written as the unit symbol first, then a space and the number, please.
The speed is km/h 100
